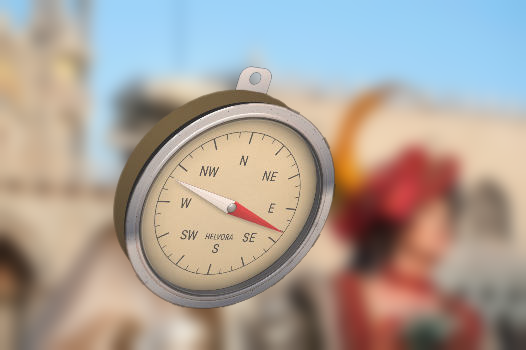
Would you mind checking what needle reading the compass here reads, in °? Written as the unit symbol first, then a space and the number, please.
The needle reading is ° 110
